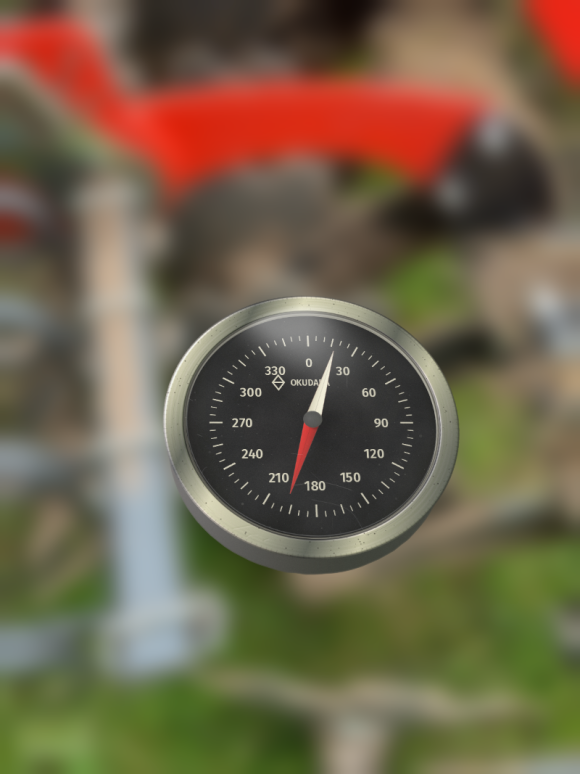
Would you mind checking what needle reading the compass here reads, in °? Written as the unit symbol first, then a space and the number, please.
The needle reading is ° 197.5
